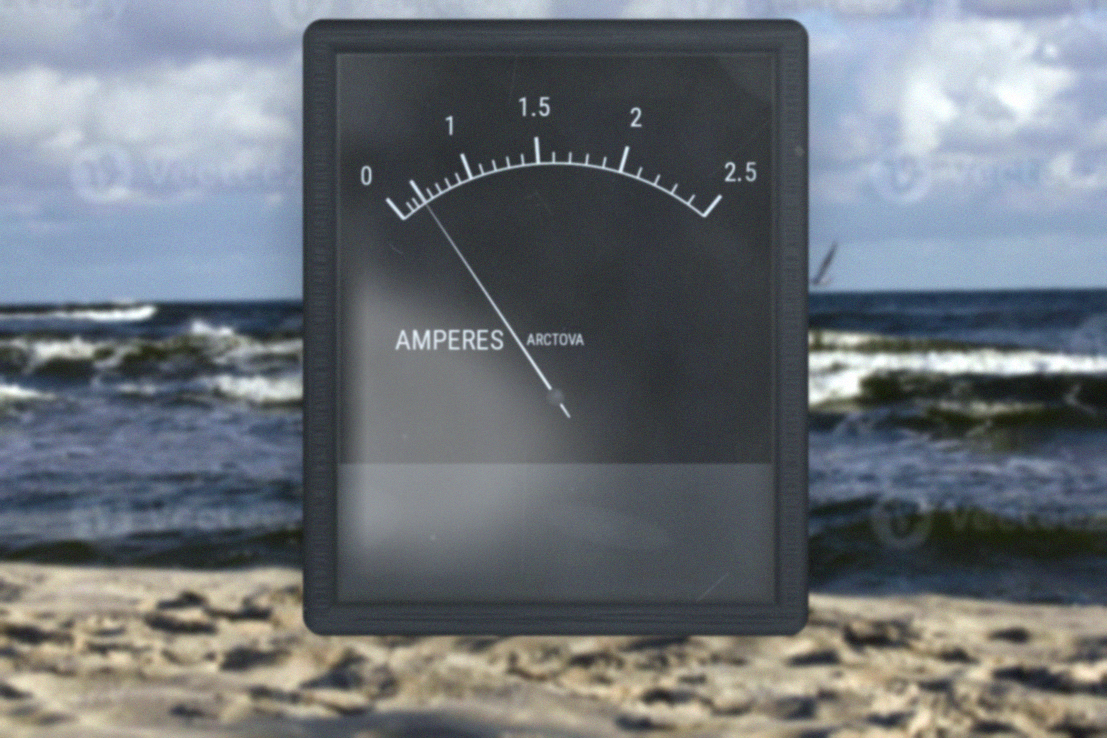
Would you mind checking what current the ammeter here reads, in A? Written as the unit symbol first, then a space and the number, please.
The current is A 0.5
